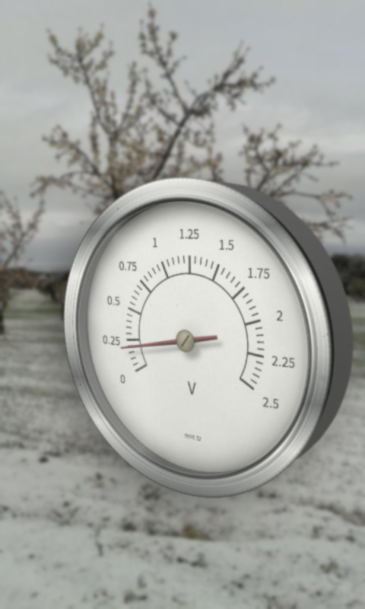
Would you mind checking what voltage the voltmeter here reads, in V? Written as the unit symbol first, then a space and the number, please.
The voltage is V 0.2
